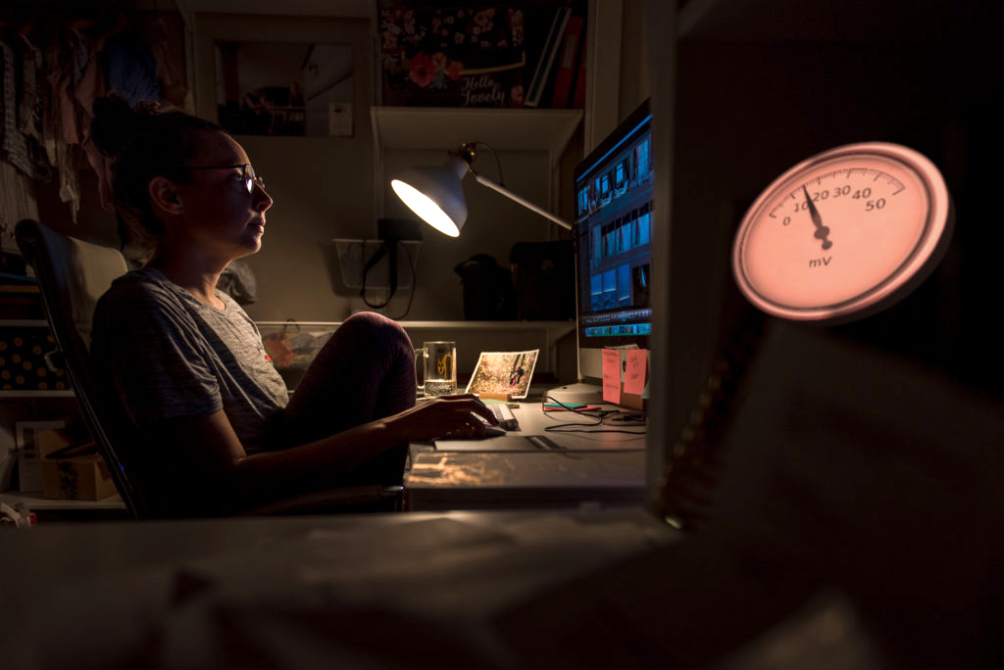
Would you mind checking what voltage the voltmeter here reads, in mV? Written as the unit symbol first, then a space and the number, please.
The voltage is mV 15
